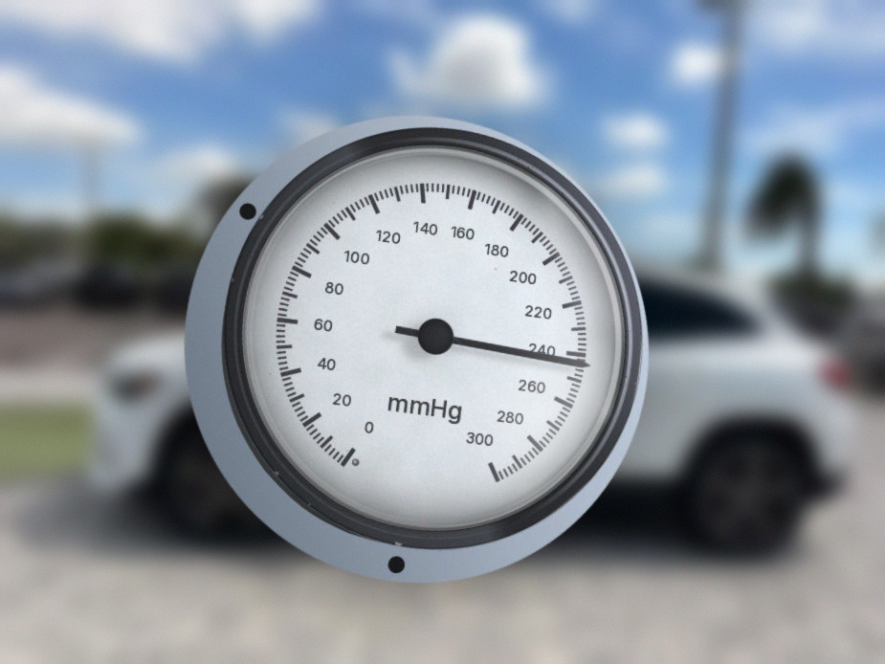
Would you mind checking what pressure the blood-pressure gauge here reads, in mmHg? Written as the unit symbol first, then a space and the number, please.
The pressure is mmHg 244
